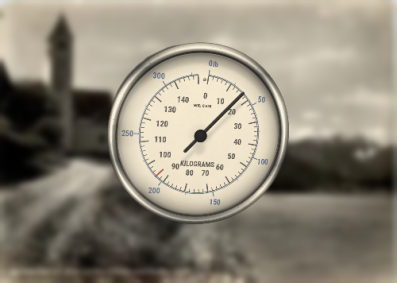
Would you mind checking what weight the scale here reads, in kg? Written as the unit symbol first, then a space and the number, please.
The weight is kg 16
